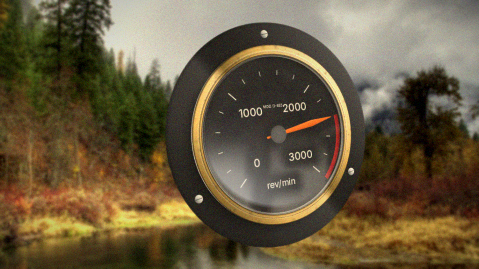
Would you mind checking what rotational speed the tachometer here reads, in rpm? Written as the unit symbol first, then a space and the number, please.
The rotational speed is rpm 2400
